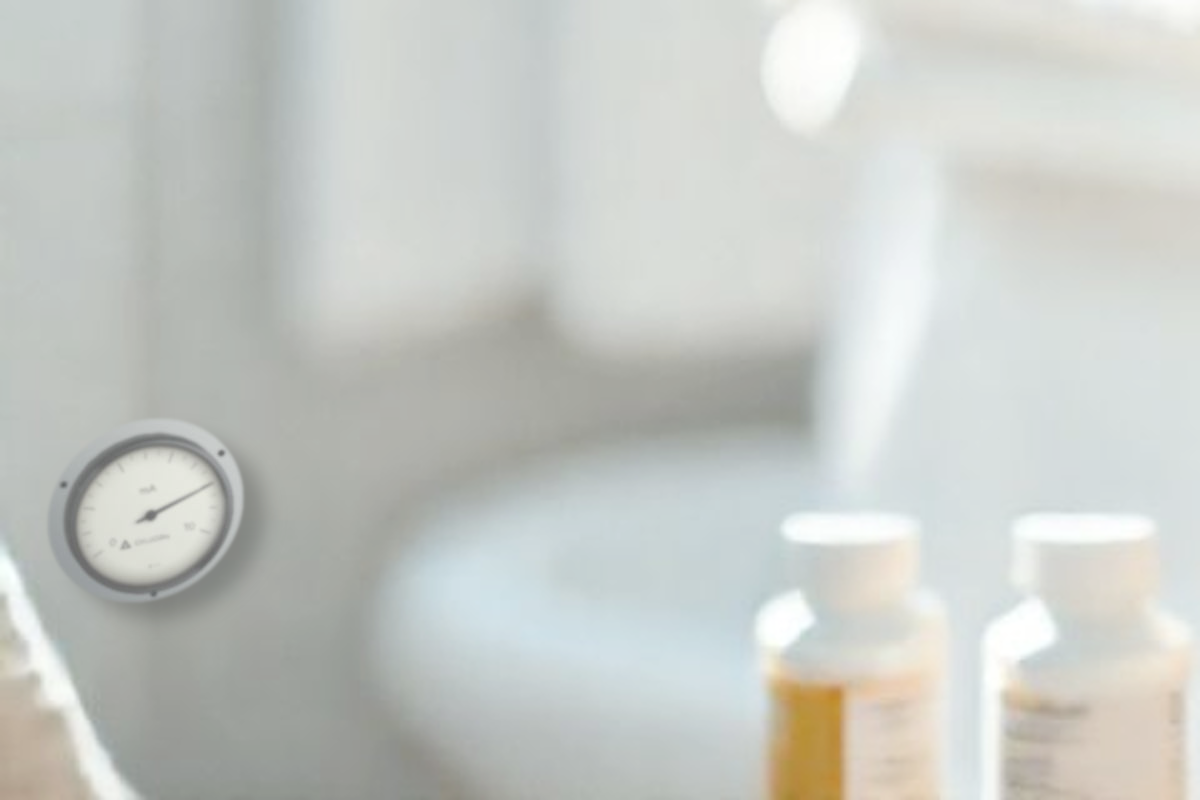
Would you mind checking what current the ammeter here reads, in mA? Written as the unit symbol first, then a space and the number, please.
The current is mA 8
